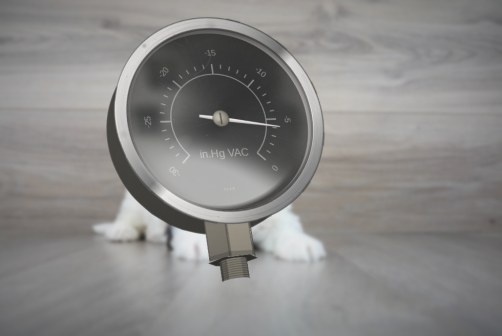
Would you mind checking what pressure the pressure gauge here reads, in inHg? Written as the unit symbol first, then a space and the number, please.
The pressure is inHg -4
